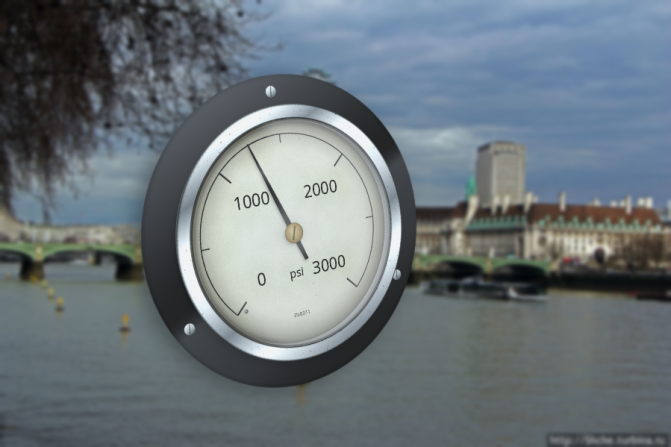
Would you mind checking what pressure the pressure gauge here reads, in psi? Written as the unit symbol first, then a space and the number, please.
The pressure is psi 1250
